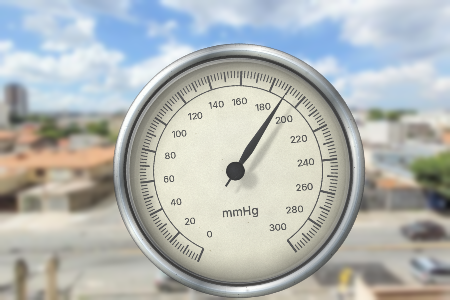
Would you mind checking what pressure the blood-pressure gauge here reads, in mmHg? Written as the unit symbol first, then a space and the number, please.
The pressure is mmHg 190
